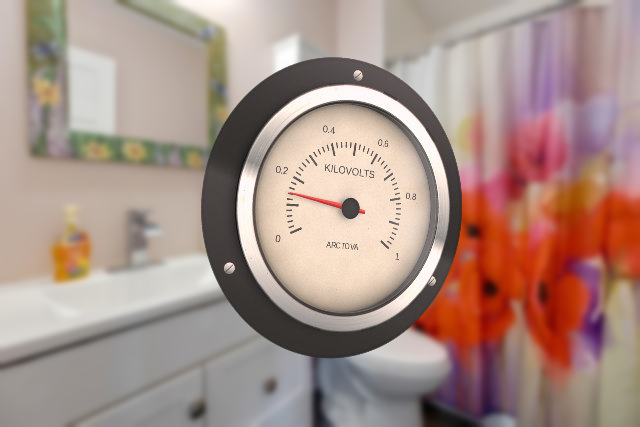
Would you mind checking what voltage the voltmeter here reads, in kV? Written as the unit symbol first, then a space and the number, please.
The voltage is kV 0.14
